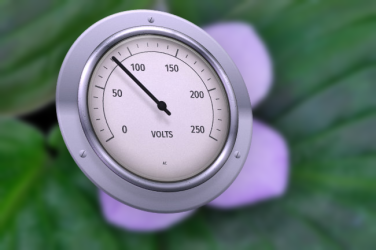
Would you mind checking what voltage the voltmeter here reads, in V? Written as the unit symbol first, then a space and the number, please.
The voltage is V 80
